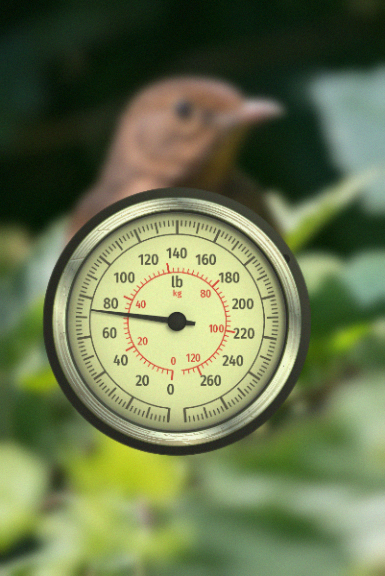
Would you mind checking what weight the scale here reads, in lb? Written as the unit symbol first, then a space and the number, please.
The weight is lb 74
